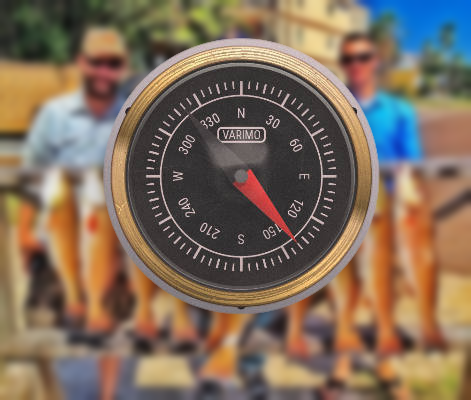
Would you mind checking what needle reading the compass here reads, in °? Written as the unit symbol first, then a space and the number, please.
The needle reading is ° 140
